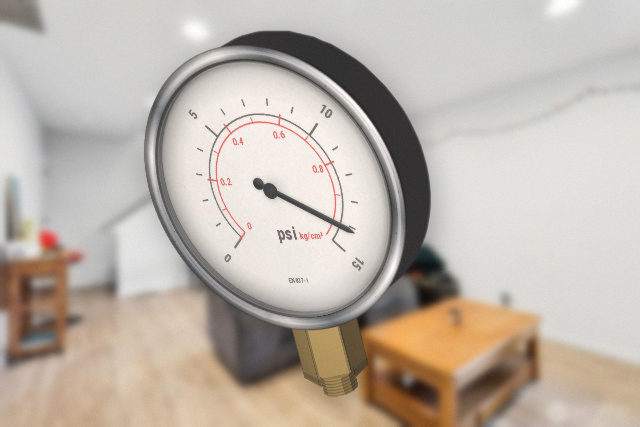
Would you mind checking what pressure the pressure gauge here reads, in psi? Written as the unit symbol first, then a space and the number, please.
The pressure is psi 14
